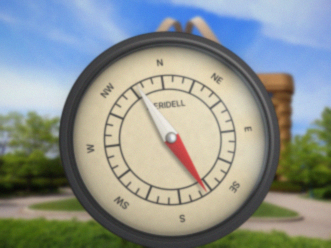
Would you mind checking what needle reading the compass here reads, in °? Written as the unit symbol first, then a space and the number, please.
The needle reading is ° 155
